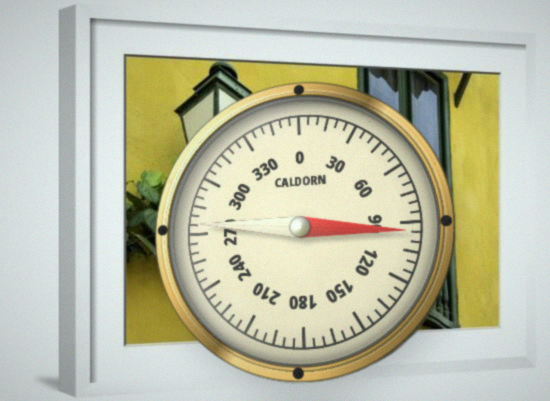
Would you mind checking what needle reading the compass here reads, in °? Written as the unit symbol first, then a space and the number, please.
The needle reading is ° 95
